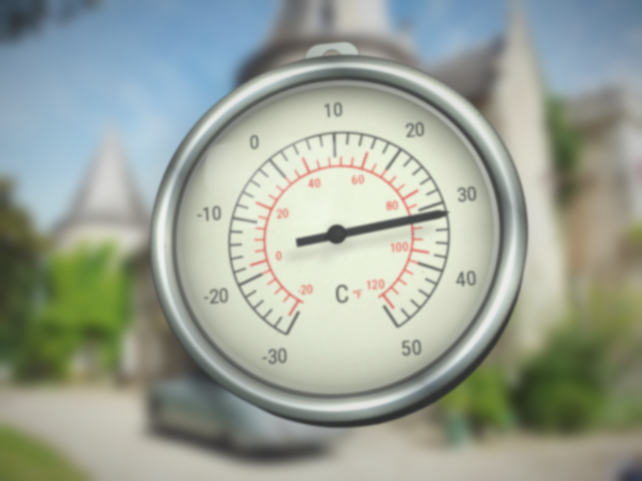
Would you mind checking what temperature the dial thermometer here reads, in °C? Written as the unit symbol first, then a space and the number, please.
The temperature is °C 32
